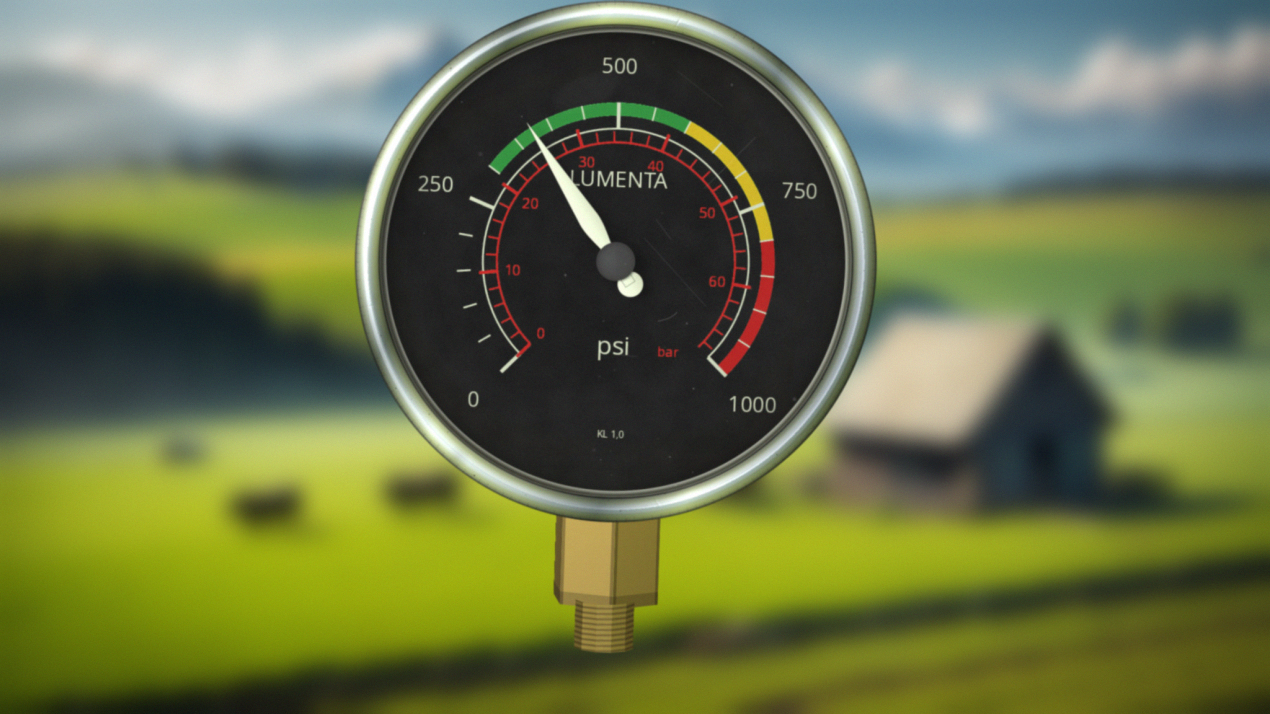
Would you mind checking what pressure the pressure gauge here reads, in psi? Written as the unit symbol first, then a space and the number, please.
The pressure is psi 375
